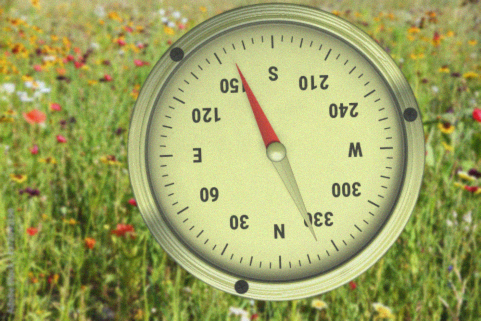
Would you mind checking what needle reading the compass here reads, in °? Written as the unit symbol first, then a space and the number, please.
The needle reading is ° 157.5
